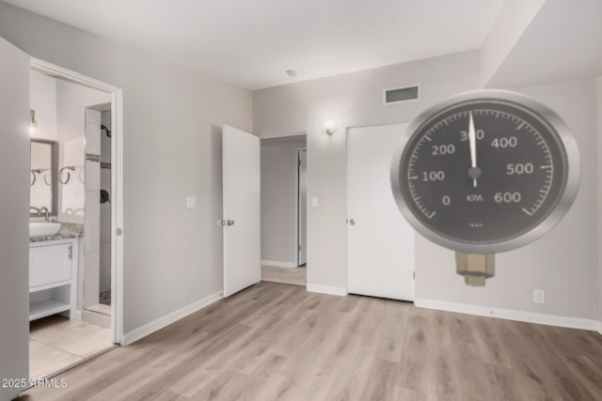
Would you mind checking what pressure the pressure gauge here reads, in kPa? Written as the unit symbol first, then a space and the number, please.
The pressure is kPa 300
